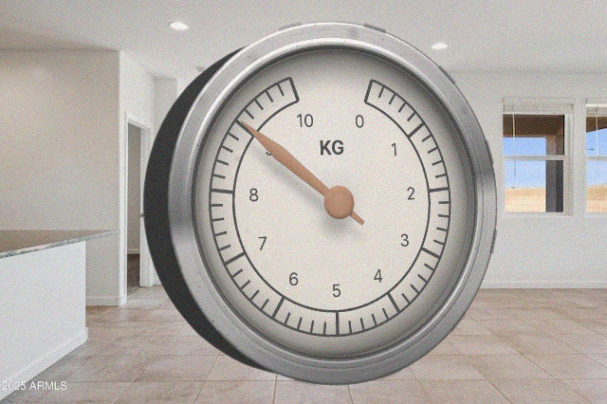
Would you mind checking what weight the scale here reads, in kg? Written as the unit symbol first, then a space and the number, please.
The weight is kg 9
